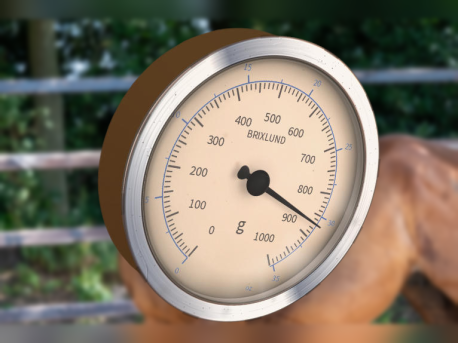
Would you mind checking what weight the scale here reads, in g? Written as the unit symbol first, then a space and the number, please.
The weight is g 870
